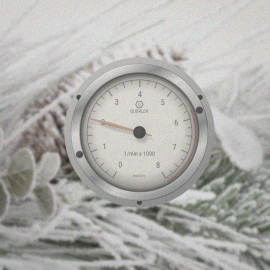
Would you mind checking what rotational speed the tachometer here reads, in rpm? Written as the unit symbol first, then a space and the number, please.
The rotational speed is rpm 2000
